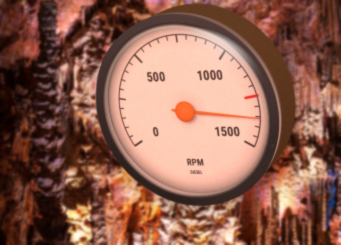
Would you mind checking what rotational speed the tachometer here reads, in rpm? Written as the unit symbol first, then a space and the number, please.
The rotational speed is rpm 1350
